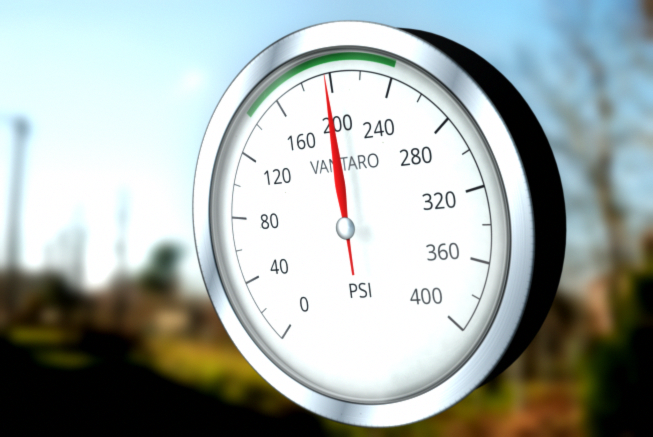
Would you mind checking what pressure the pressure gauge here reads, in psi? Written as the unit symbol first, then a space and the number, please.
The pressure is psi 200
